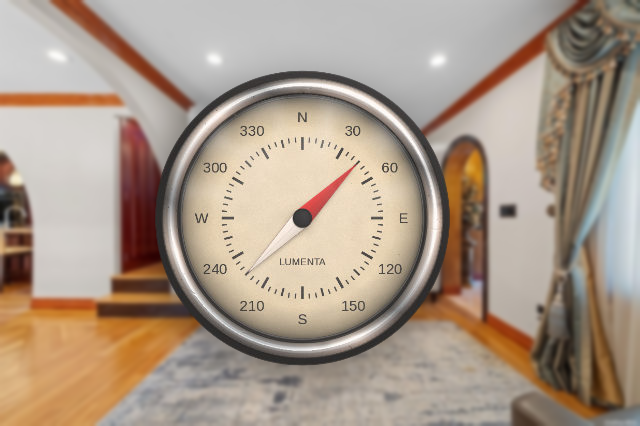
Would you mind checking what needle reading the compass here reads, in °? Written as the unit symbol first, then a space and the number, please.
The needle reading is ° 45
